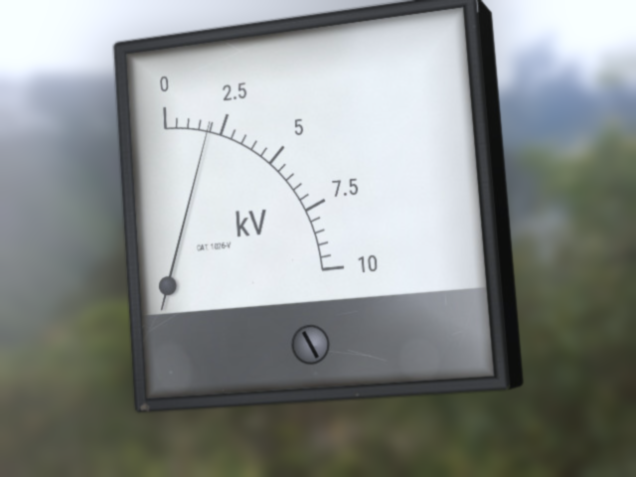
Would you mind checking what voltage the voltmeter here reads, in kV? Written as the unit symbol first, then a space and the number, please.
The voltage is kV 2
